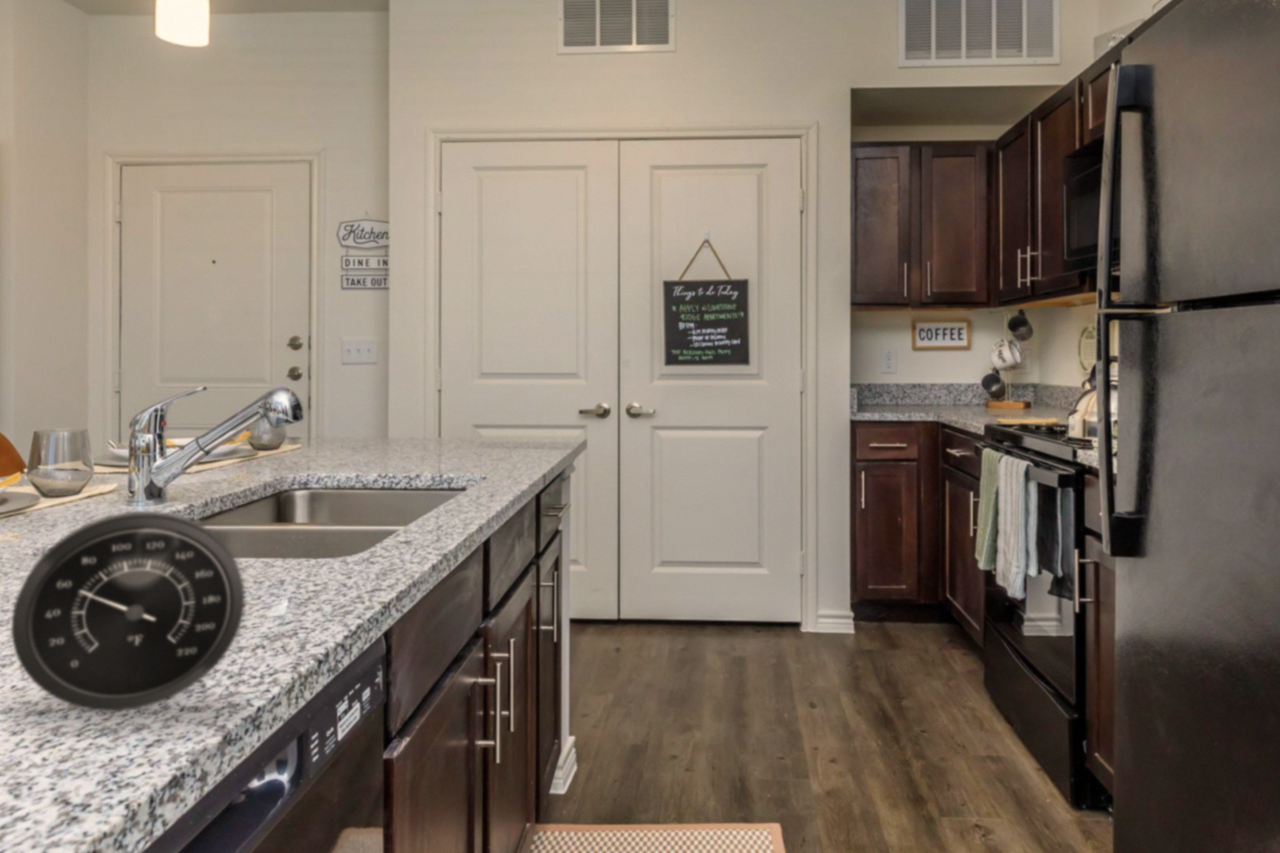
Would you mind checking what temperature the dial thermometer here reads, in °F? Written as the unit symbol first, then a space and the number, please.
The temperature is °F 60
